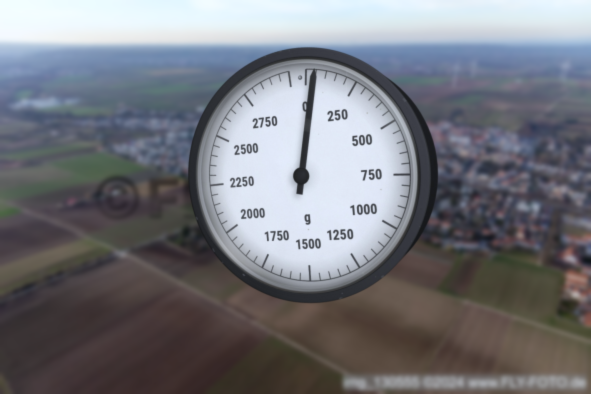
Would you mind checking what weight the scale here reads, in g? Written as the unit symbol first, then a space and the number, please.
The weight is g 50
